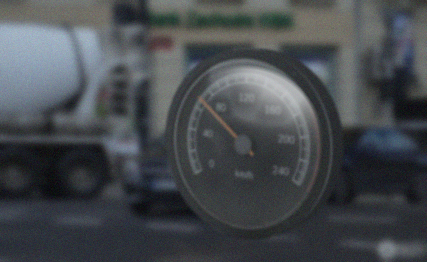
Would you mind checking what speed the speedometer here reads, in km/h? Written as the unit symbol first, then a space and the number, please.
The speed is km/h 70
